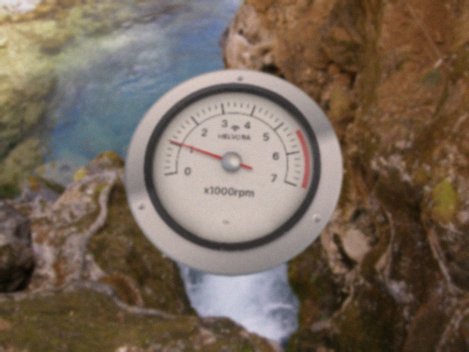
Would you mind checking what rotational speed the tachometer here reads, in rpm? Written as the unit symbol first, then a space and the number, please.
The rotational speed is rpm 1000
